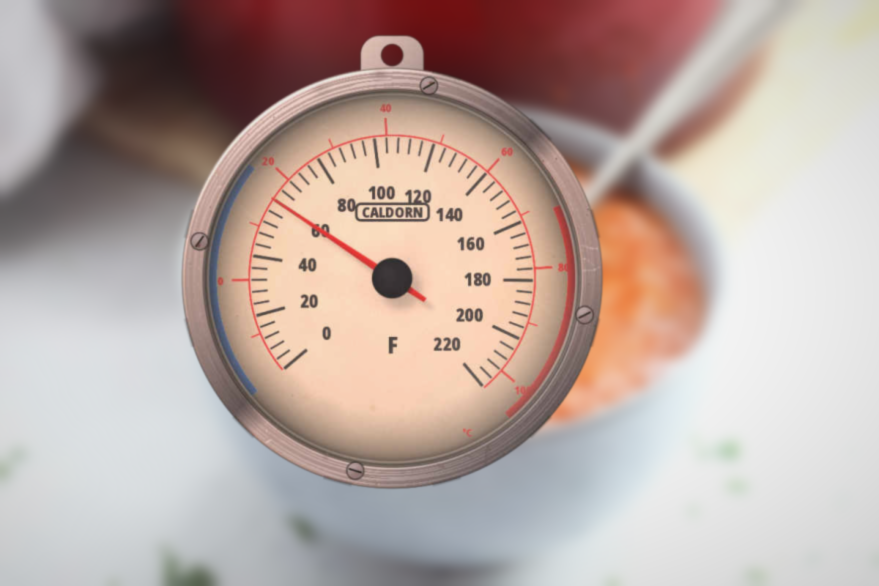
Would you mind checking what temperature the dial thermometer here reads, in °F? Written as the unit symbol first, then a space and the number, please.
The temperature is °F 60
